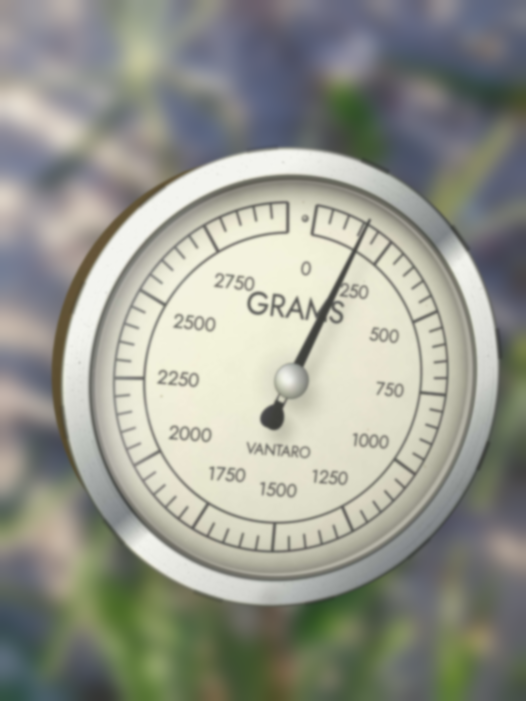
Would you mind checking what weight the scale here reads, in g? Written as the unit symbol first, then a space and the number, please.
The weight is g 150
